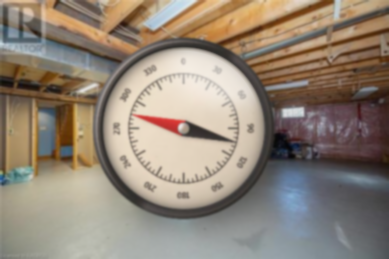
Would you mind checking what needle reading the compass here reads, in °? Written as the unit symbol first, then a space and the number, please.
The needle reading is ° 285
